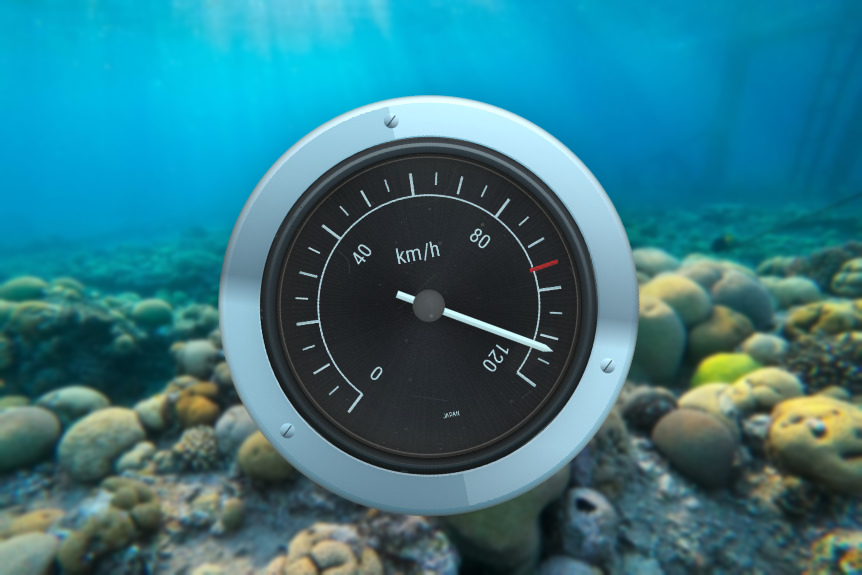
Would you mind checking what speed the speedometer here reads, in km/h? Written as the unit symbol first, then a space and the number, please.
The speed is km/h 112.5
